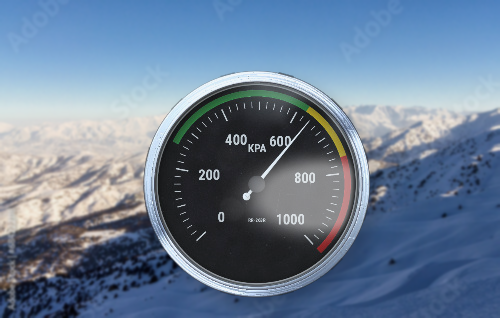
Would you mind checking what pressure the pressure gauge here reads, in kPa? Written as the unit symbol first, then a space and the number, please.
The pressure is kPa 640
